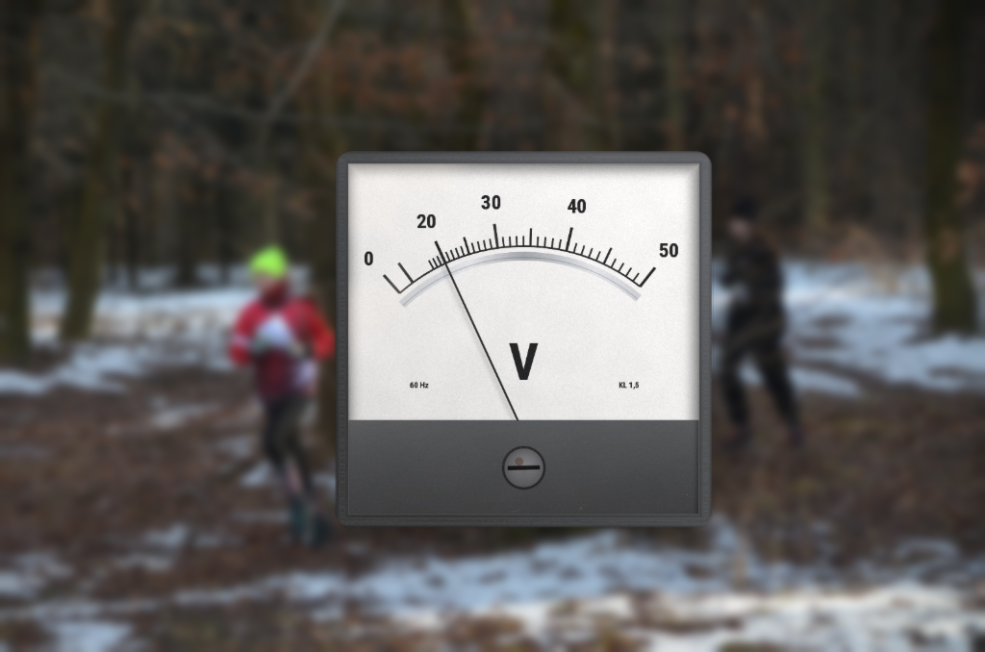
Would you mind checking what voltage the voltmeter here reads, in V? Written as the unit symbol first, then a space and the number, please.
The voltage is V 20
